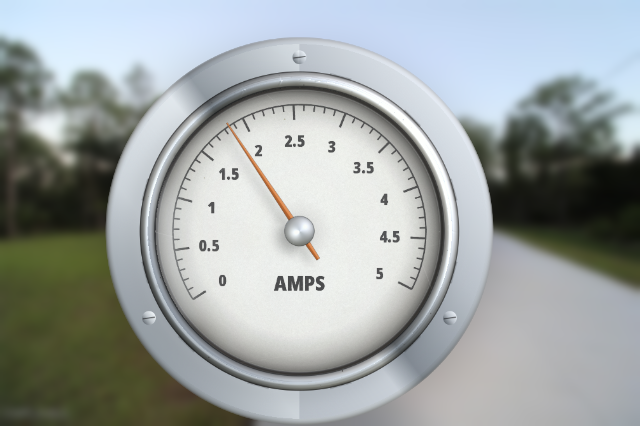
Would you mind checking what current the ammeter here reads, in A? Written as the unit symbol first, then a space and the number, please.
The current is A 1.85
